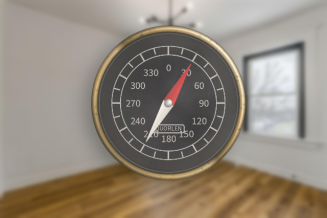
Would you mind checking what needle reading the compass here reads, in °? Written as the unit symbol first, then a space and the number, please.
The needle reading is ° 30
